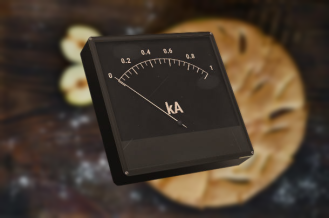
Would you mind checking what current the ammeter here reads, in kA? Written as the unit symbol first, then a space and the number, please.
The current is kA 0
